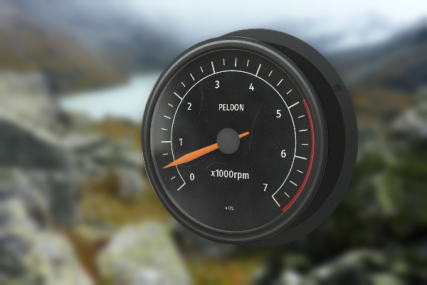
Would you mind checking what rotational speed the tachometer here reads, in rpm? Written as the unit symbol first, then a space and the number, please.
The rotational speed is rpm 500
